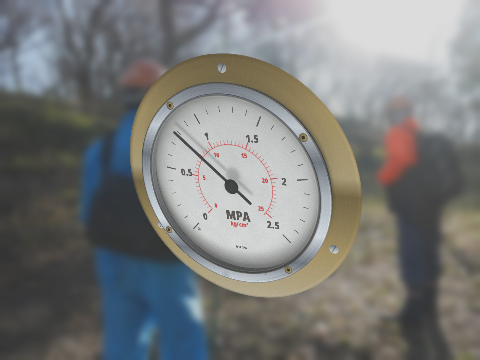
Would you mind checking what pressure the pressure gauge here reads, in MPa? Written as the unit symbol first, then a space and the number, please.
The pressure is MPa 0.8
